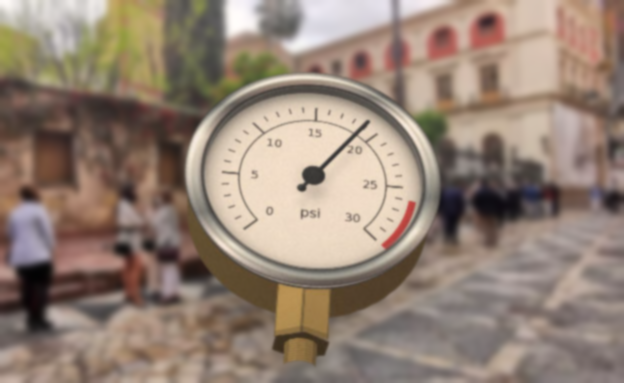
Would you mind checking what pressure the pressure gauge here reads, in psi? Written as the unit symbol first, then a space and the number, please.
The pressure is psi 19
